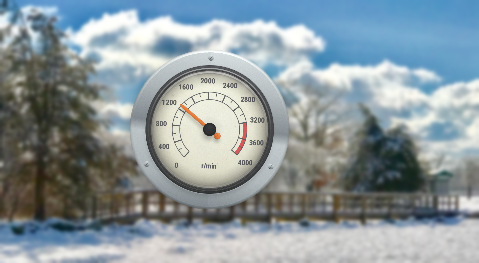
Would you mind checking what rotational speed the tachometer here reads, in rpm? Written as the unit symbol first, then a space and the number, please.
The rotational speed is rpm 1300
